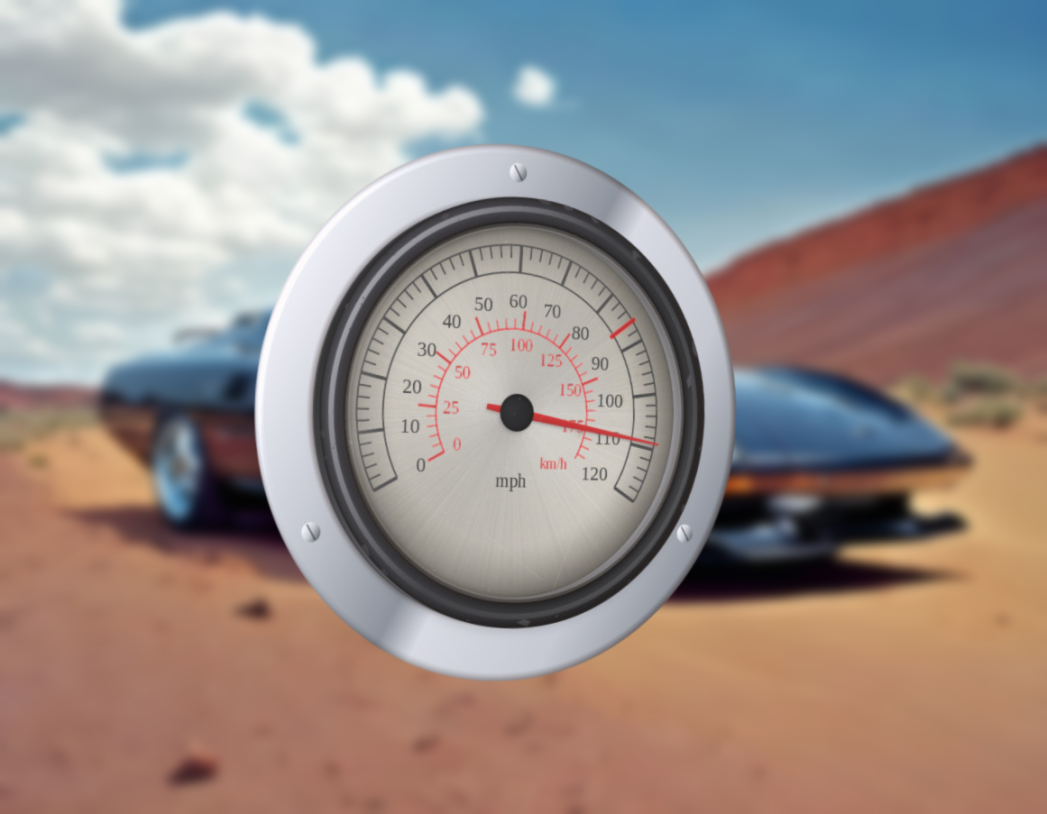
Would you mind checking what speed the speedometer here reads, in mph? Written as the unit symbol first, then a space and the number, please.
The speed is mph 109
